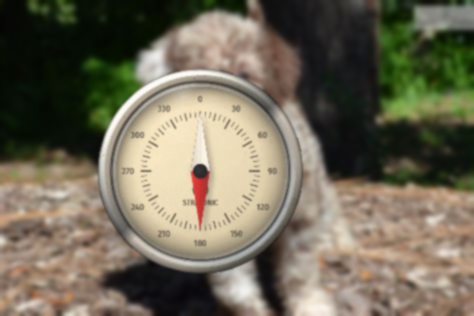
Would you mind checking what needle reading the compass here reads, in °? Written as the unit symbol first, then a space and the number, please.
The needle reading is ° 180
